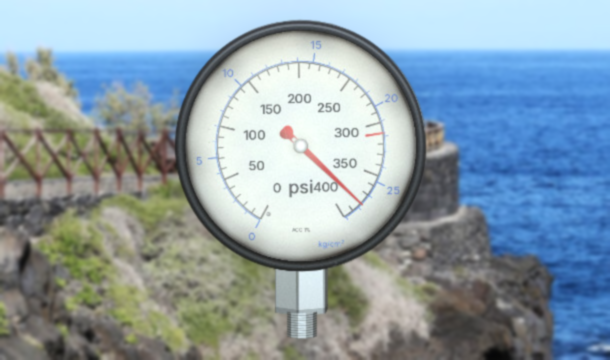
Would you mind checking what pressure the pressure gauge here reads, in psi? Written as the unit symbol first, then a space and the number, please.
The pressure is psi 380
